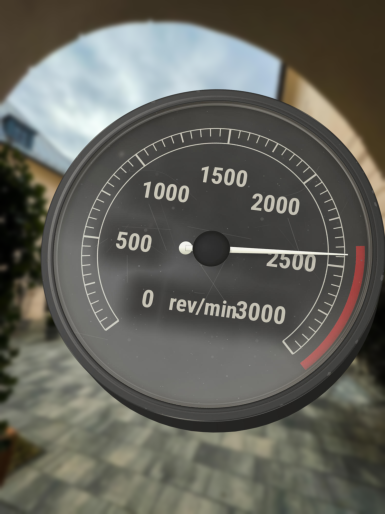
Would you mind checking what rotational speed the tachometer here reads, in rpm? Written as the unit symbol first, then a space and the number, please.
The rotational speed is rpm 2450
